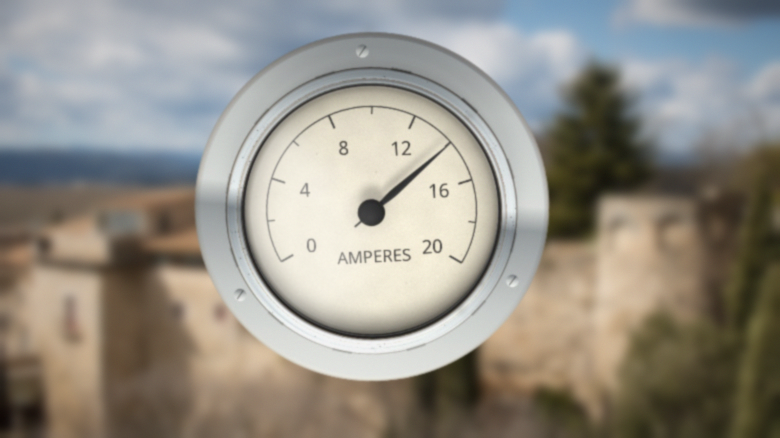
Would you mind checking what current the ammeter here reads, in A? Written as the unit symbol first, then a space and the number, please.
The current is A 14
